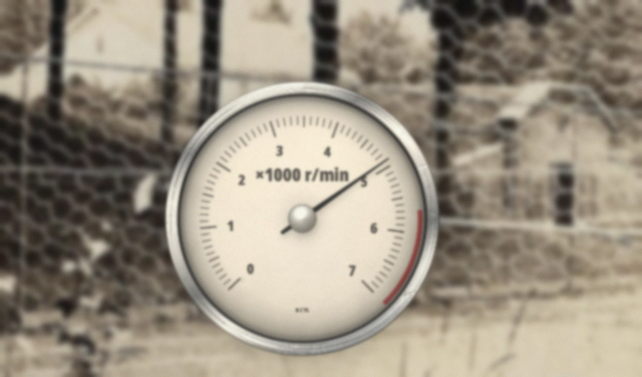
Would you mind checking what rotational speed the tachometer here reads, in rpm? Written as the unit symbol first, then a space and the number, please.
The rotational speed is rpm 4900
